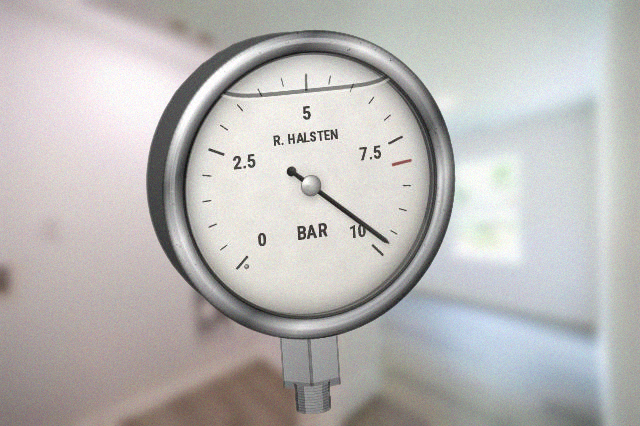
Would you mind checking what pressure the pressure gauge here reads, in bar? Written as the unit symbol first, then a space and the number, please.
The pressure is bar 9.75
